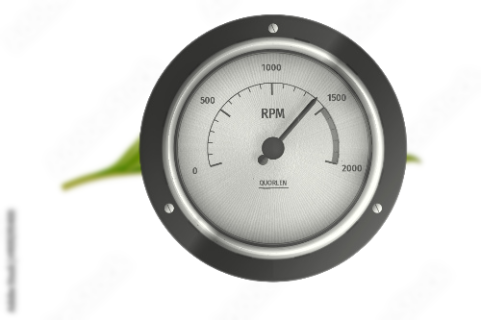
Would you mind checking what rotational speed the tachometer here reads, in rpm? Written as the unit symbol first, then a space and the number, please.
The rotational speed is rpm 1400
